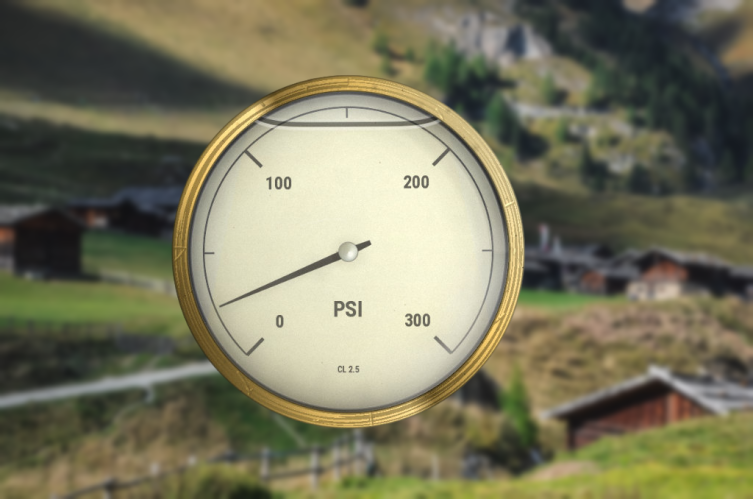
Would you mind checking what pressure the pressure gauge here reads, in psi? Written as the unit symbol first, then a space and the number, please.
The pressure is psi 25
